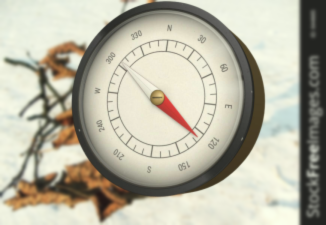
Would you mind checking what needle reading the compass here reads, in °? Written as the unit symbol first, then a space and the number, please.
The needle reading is ° 125
